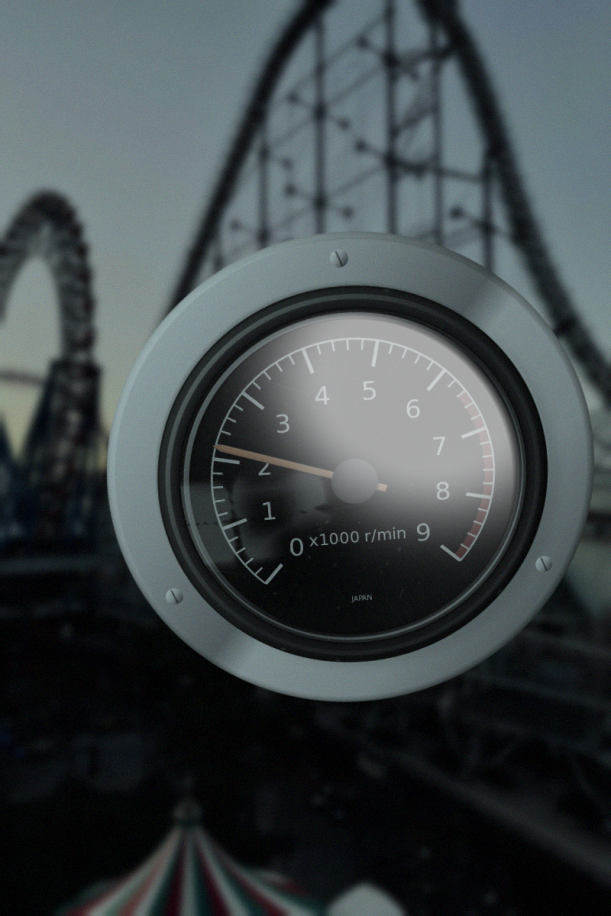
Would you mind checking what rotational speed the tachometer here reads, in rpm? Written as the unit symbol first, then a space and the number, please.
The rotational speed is rpm 2200
